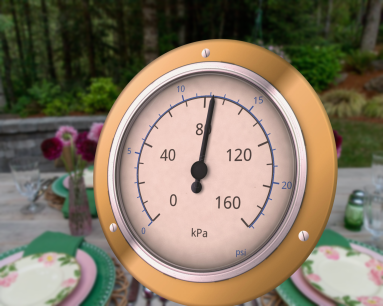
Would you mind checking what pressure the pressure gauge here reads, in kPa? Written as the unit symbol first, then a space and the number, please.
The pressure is kPa 85
